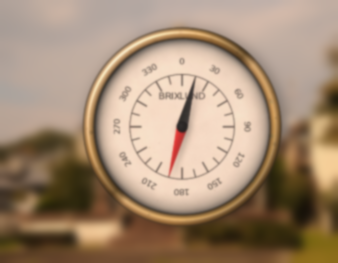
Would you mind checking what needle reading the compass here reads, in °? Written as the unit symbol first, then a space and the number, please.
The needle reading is ° 195
